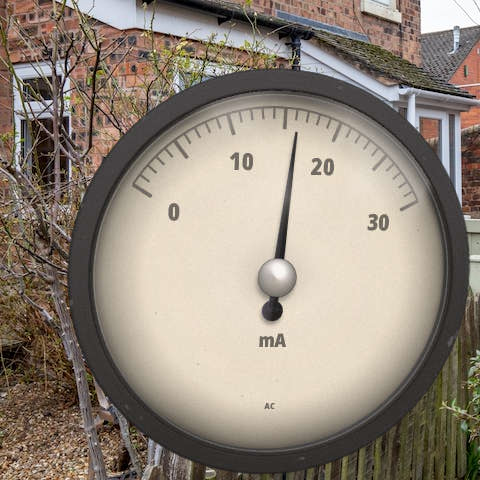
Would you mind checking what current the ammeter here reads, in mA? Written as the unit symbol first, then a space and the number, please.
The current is mA 16
